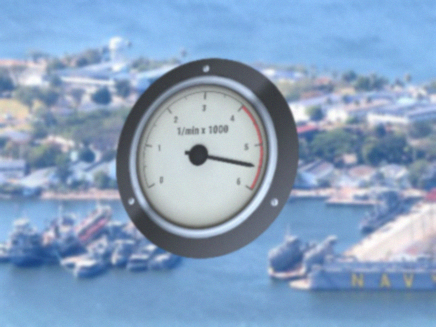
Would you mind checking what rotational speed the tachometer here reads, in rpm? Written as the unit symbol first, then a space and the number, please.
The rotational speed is rpm 5500
